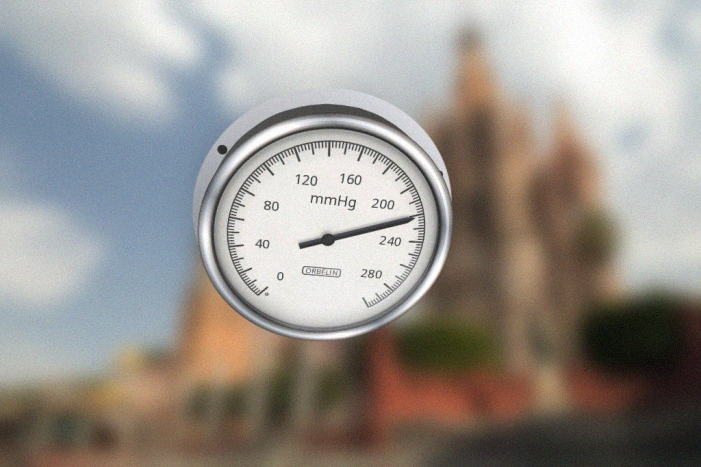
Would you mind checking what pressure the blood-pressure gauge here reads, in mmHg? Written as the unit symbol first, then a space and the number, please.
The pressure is mmHg 220
